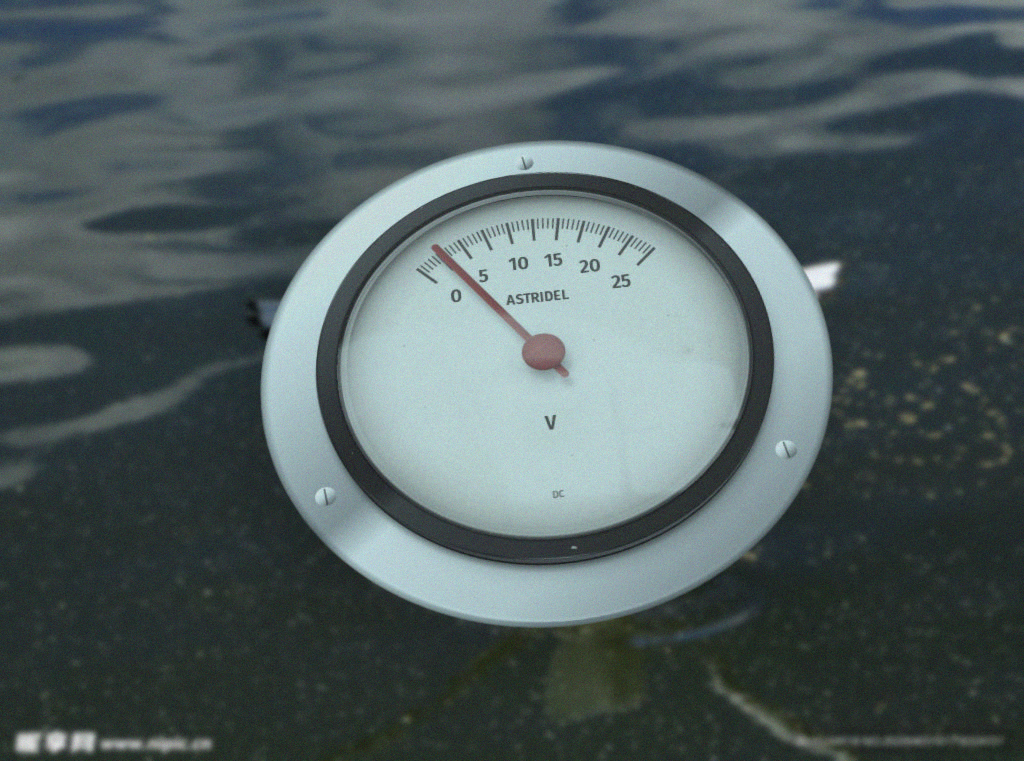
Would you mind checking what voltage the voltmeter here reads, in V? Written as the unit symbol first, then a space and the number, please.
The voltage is V 2.5
